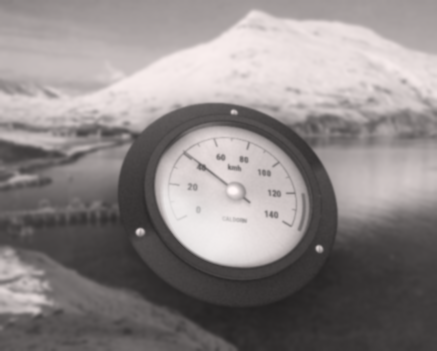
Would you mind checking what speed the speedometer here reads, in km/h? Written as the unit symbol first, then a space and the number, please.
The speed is km/h 40
